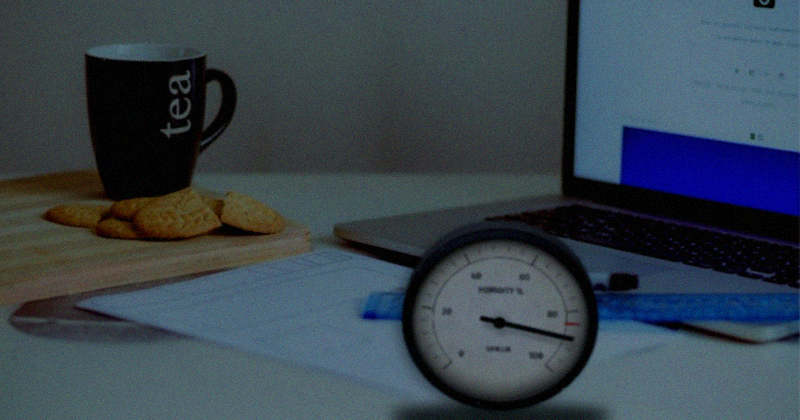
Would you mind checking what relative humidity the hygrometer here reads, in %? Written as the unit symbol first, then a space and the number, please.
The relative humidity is % 88
